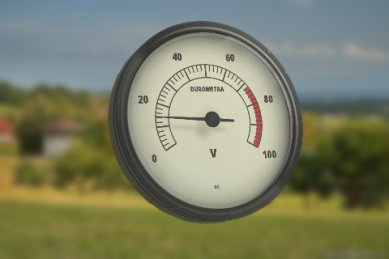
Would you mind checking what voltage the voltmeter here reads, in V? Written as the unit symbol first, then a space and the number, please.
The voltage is V 14
